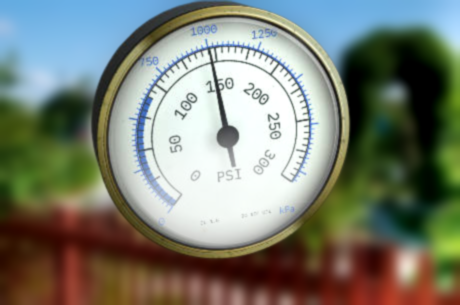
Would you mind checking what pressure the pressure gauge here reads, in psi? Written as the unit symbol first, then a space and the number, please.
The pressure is psi 145
